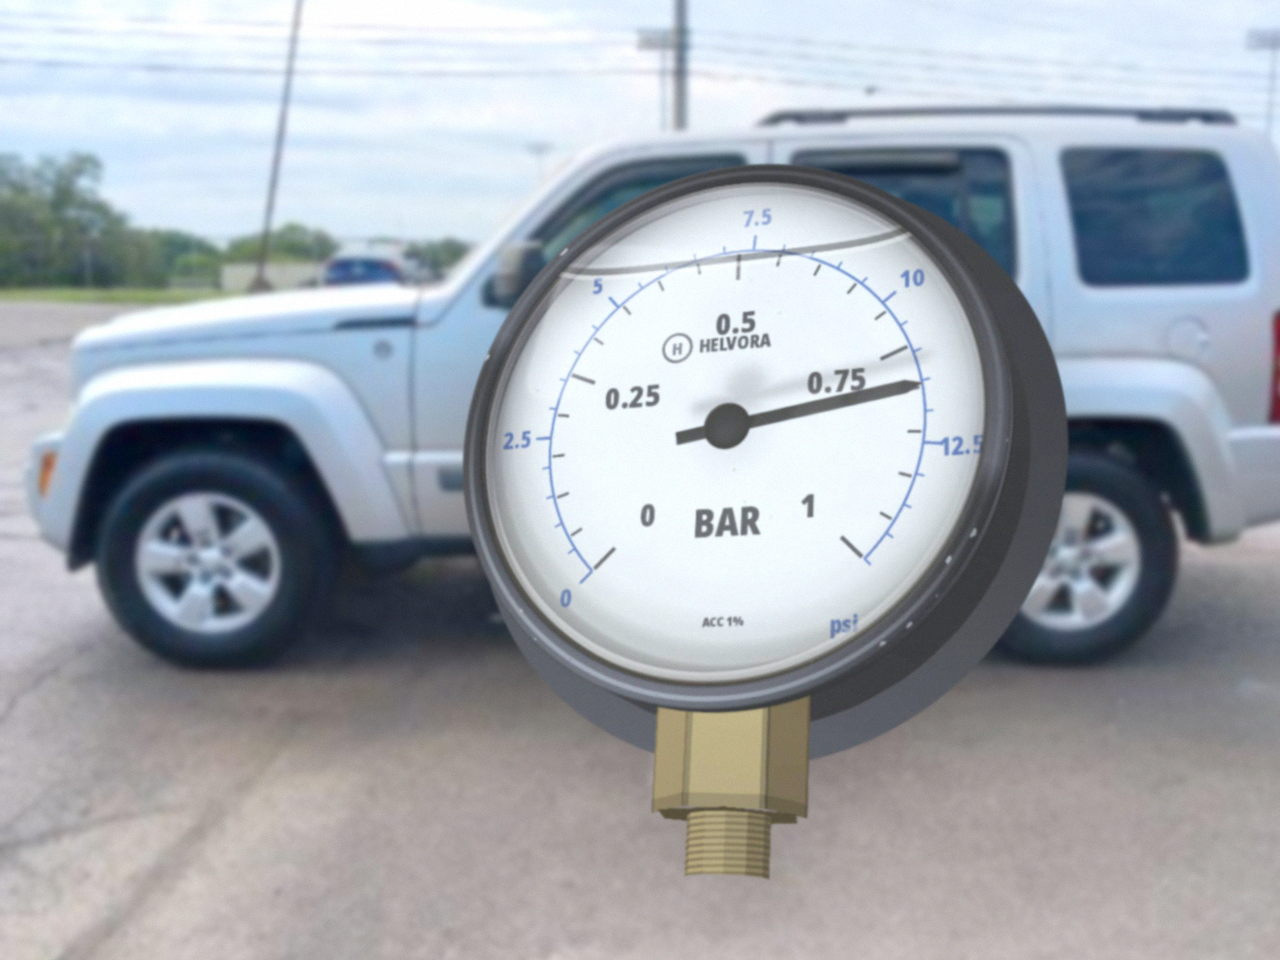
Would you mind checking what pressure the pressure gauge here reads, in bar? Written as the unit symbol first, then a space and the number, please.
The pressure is bar 0.8
